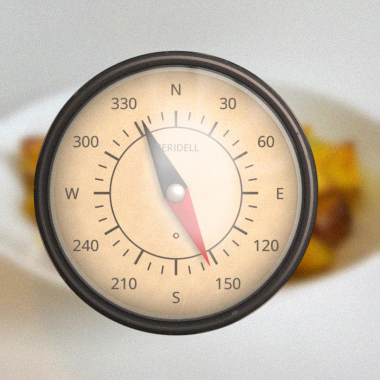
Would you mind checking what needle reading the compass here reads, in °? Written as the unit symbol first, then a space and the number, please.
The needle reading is ° 155
